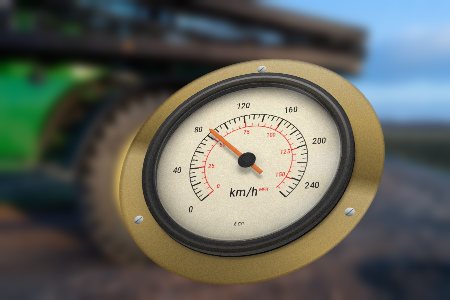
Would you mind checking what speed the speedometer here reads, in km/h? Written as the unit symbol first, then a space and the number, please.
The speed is km/h 85
